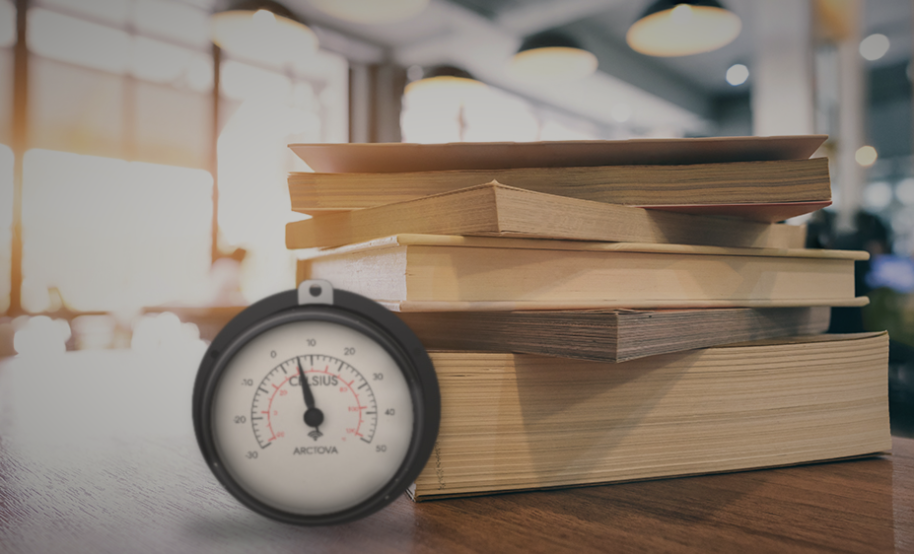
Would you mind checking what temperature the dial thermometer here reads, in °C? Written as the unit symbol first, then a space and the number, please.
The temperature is °C 6
